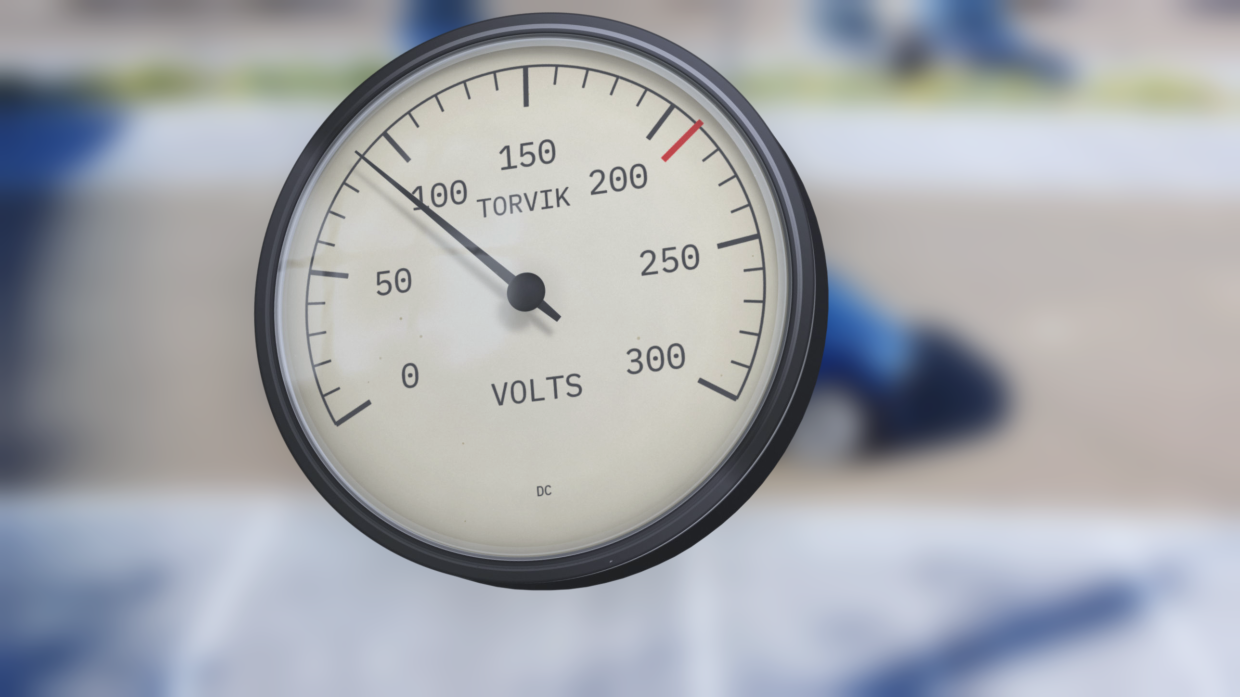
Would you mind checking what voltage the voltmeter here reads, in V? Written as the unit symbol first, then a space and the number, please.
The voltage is V 90
